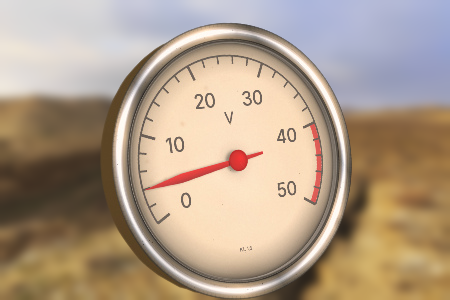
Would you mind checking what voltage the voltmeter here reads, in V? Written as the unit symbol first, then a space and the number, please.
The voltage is V 4
